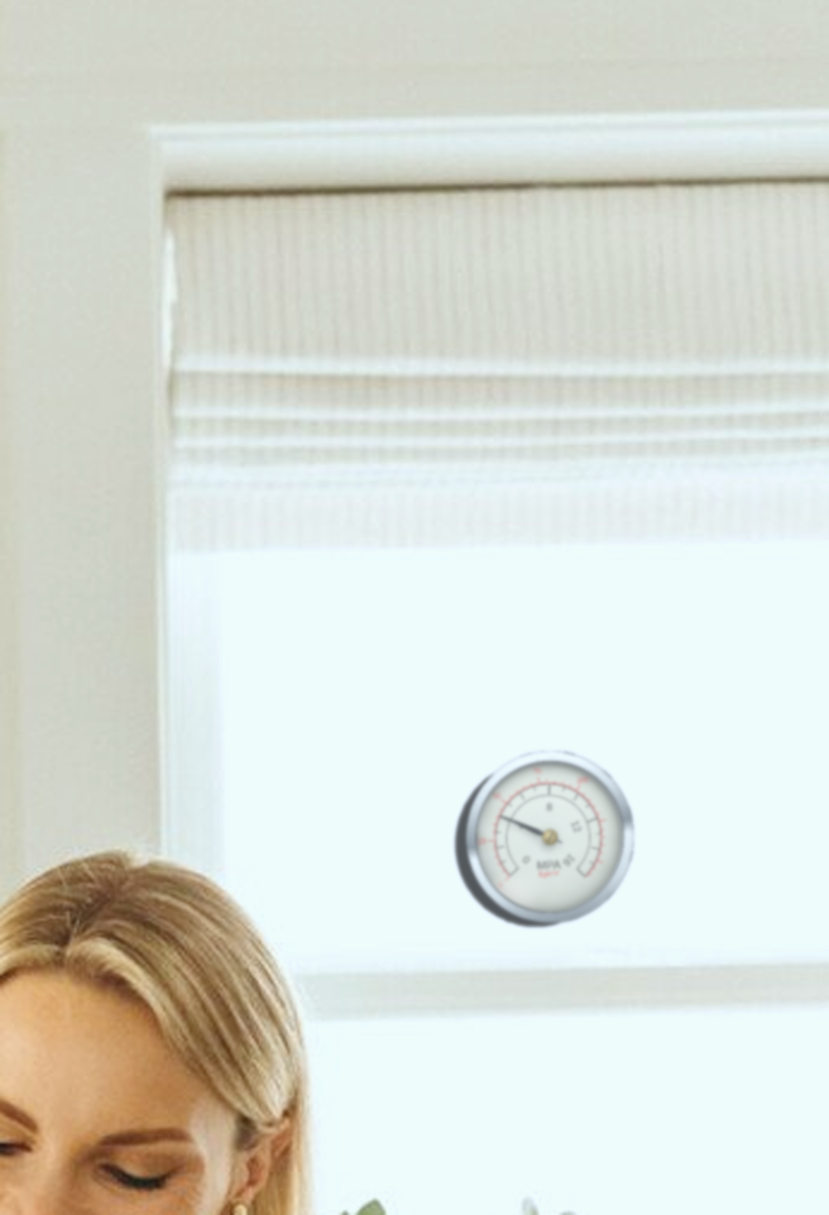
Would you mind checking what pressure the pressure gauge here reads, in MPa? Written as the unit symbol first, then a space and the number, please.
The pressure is MPa 4
